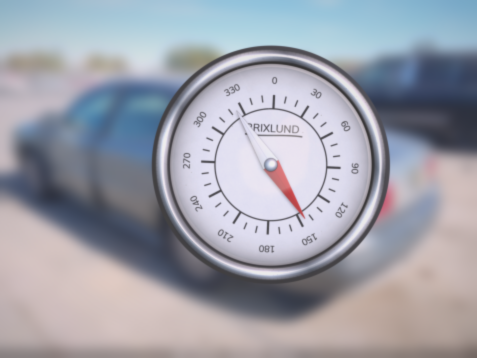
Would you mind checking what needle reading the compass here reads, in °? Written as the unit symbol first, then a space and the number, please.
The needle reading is ° 145
